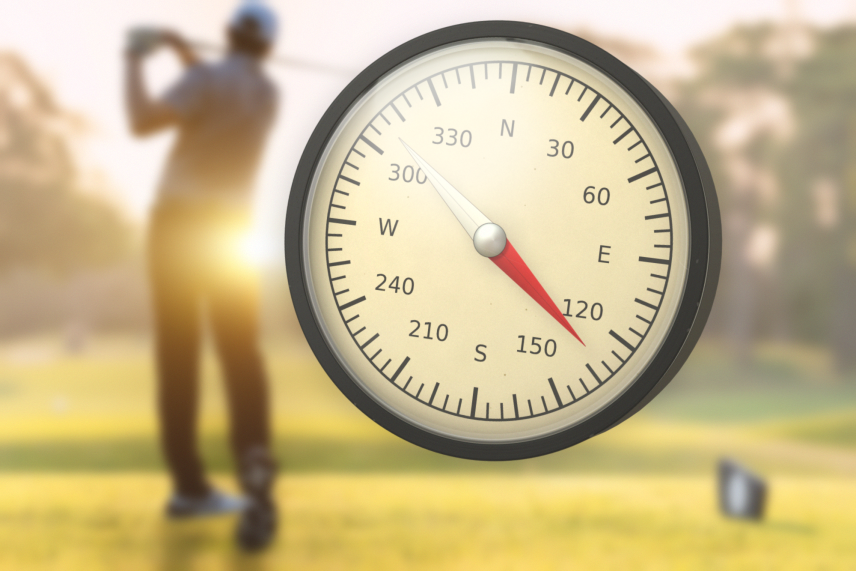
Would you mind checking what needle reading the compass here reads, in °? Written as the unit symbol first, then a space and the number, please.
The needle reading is ° 130
